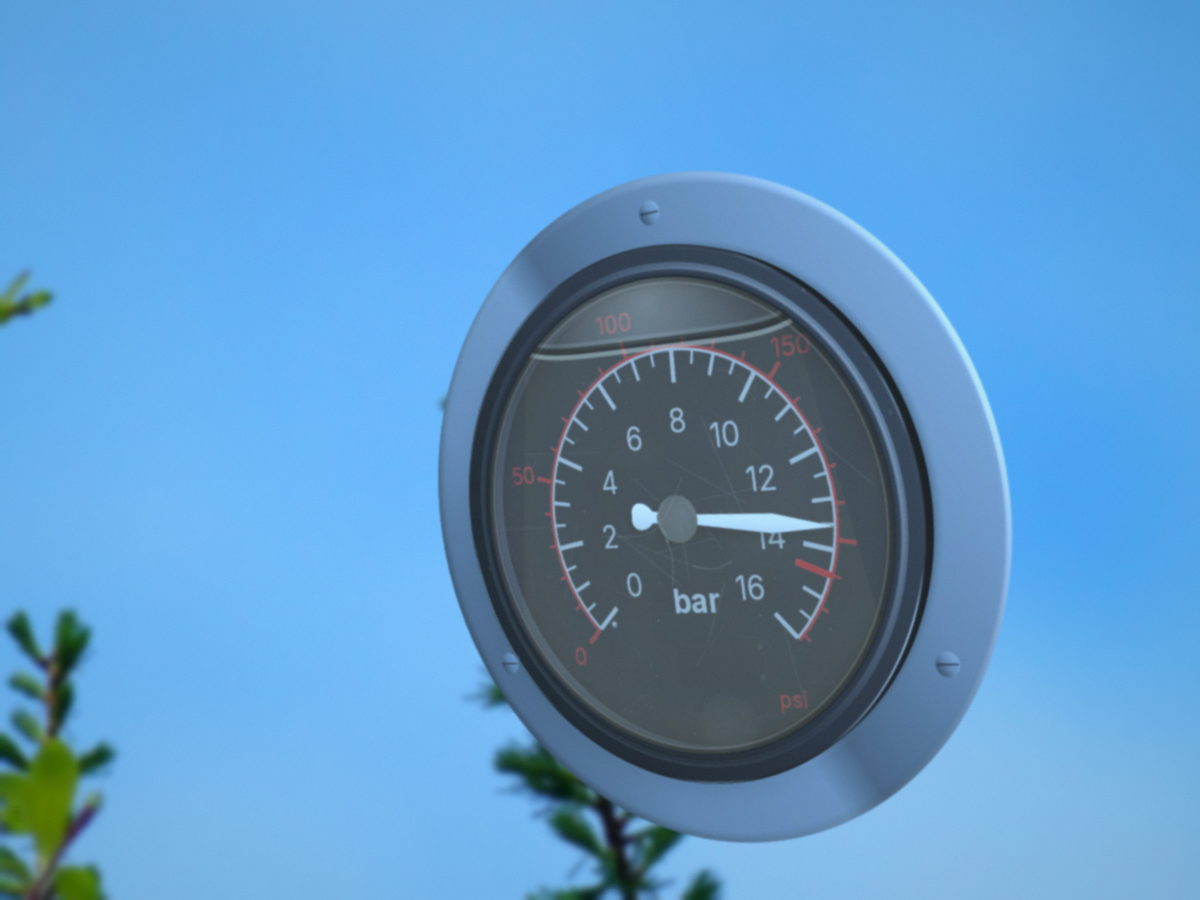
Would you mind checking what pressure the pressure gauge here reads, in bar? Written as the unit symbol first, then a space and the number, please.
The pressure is bar 13.5
